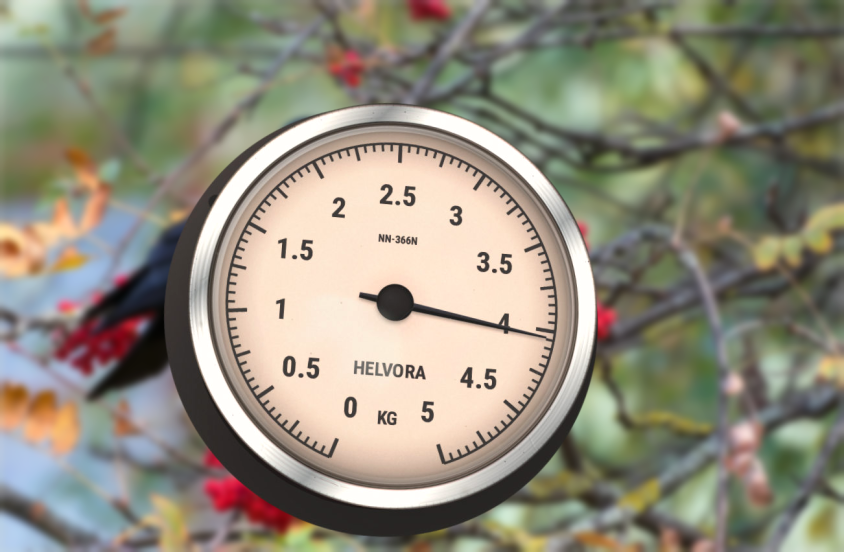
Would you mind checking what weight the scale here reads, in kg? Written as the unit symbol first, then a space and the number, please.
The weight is kg 4.05
